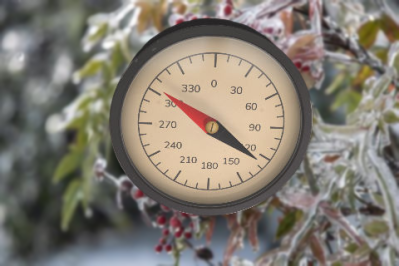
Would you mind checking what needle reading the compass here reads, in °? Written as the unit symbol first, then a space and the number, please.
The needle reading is ° 305
